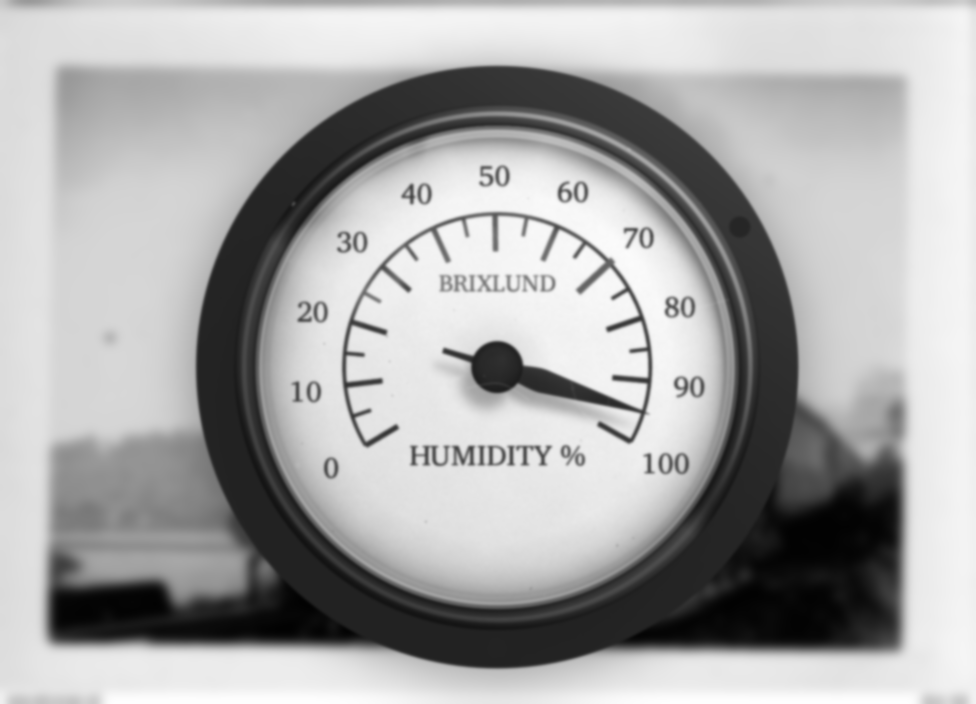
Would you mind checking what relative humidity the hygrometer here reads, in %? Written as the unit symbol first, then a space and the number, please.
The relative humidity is % 95
